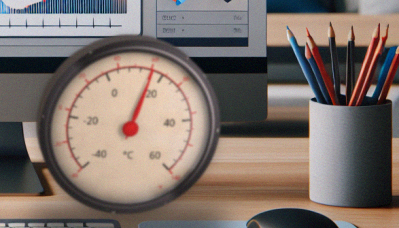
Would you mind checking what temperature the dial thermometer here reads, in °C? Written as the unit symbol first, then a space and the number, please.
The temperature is °C 16
